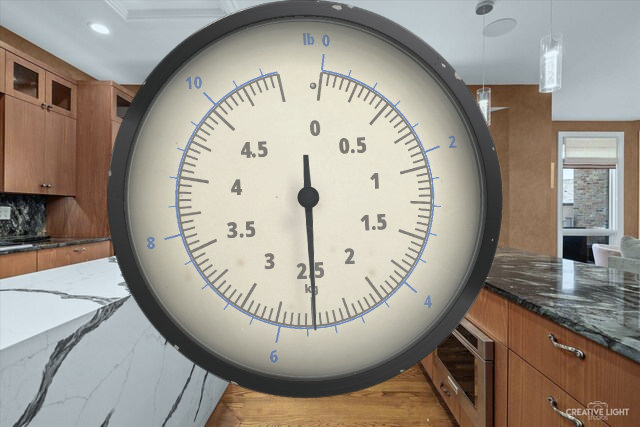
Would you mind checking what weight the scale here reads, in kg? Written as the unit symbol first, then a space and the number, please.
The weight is kg 2.5
